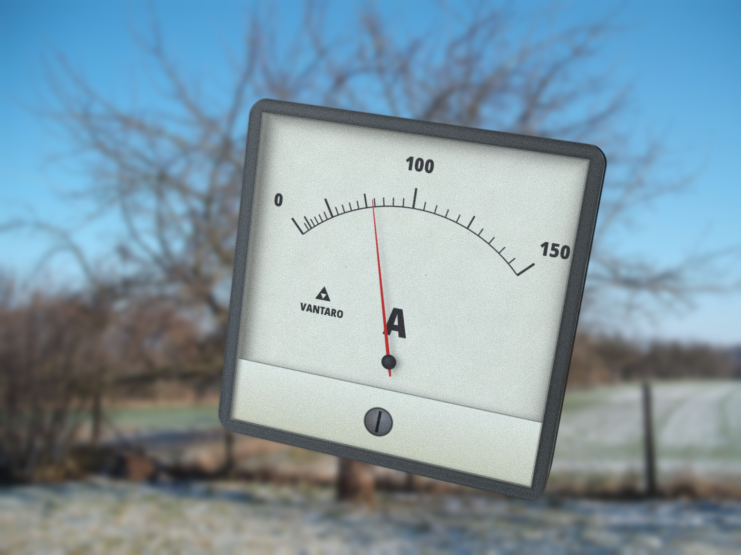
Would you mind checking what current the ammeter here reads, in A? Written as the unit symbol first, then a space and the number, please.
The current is A 80
